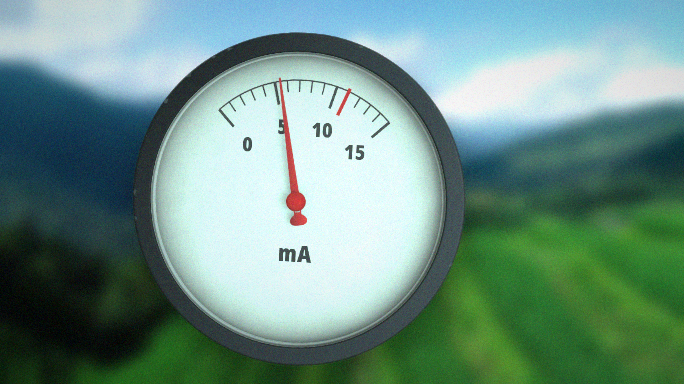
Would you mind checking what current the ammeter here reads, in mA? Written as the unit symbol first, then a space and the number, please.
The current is mA 5.5
